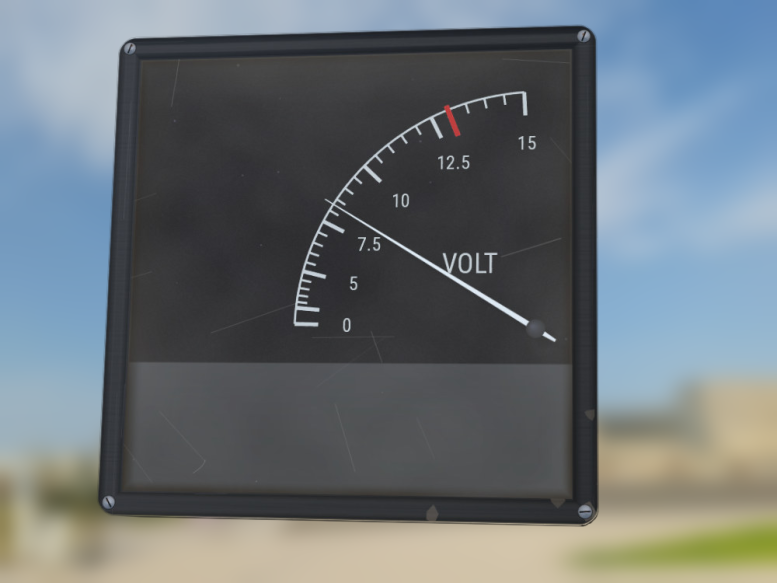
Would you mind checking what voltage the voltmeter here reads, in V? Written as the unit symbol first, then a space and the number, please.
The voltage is V 8.25
